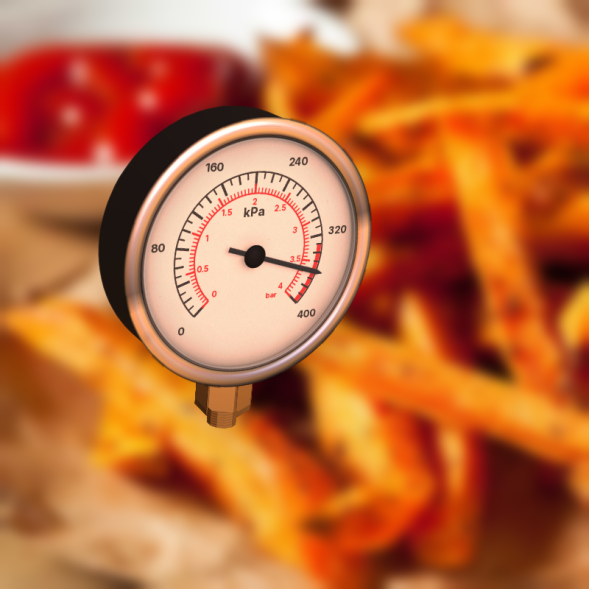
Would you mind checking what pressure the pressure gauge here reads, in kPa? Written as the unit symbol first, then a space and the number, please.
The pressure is kPa 360
